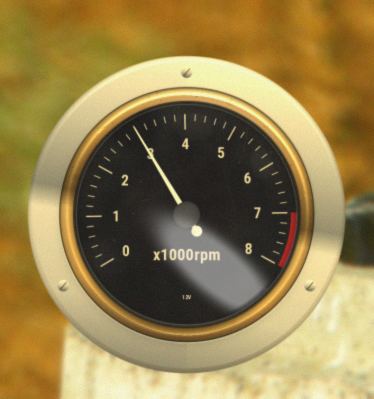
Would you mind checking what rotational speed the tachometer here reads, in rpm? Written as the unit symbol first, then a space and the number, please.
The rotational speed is rpm 3000
